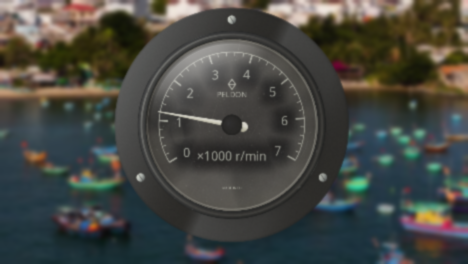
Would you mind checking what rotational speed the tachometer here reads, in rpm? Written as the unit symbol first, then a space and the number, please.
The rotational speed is rpm 1200
